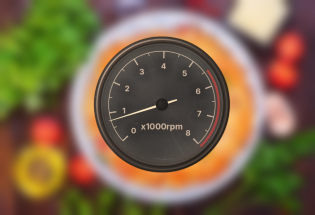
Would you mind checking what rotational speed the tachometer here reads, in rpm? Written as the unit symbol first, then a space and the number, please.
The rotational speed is rpm 750
